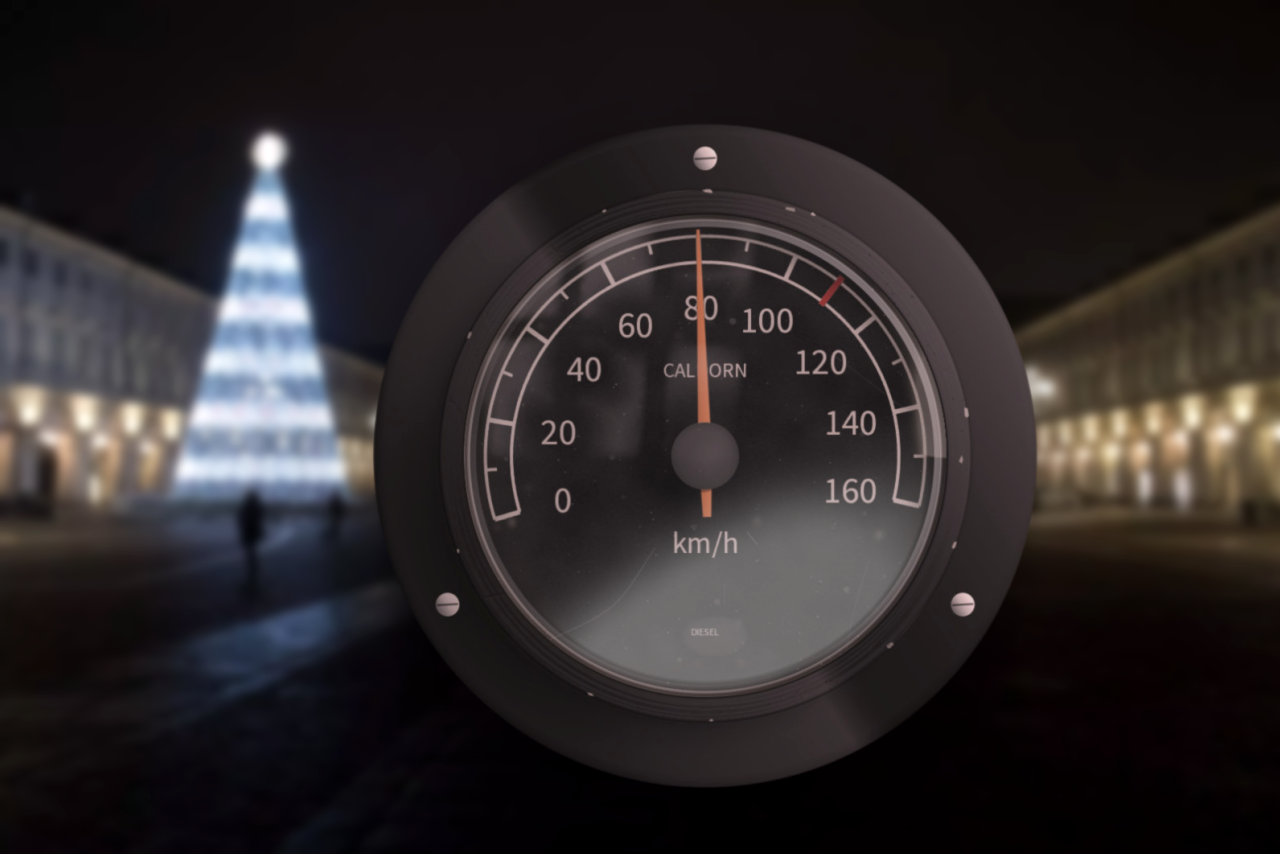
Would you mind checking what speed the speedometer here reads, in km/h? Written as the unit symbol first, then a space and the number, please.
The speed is km/h 80
